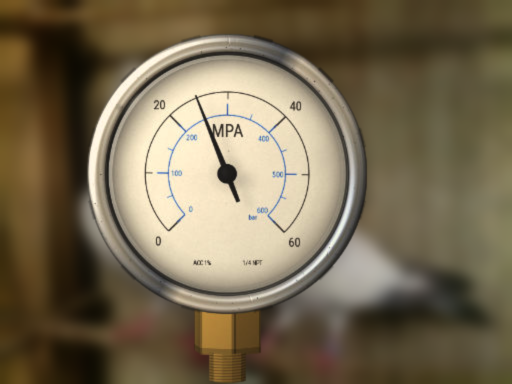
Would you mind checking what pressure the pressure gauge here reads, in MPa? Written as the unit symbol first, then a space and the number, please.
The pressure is MPa 25
